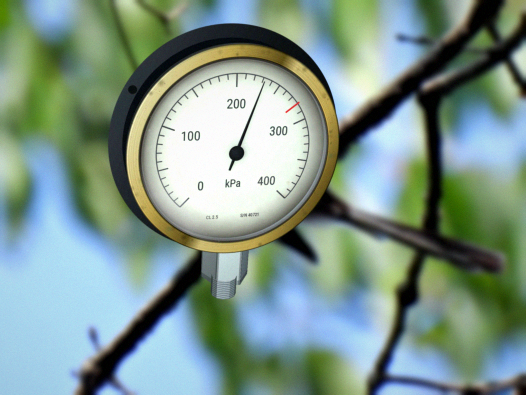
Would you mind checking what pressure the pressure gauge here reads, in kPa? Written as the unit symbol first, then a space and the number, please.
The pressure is kPa 230
